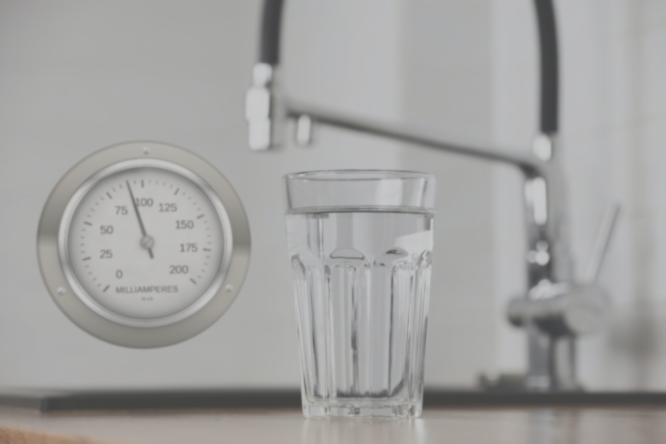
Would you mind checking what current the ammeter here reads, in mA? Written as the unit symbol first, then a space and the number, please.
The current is mA 90
